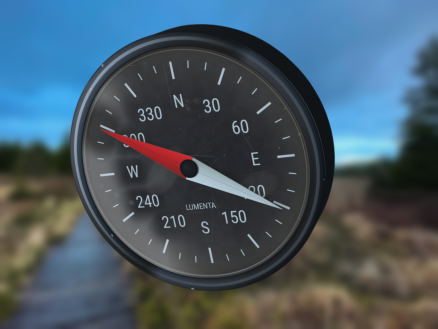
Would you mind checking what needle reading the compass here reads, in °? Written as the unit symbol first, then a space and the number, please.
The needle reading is ° 300
